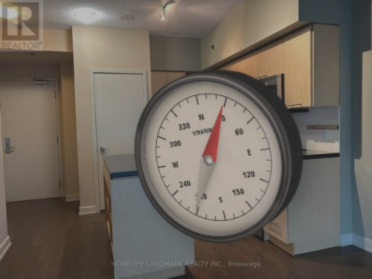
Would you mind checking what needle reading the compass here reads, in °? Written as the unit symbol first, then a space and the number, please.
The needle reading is ° 30
